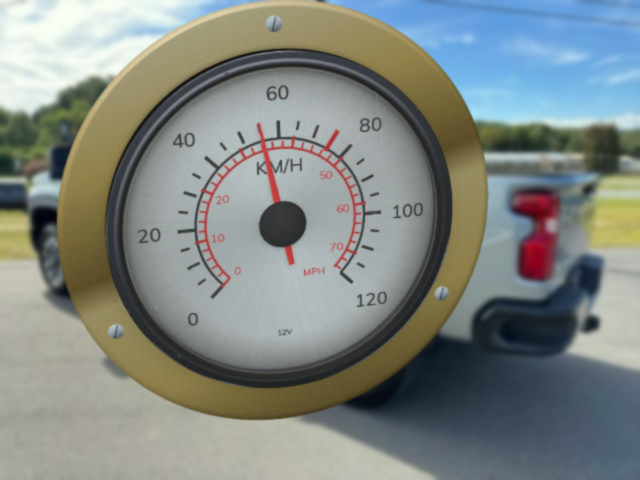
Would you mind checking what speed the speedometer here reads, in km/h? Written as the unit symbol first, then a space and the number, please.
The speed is km/h 55
